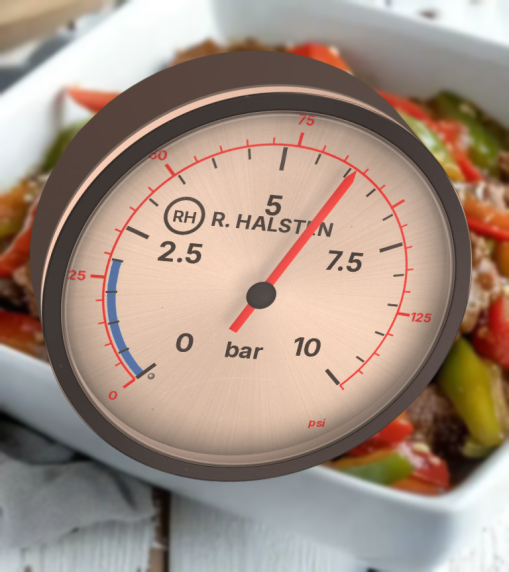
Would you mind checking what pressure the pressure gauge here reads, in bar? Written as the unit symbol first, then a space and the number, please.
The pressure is bar 6
